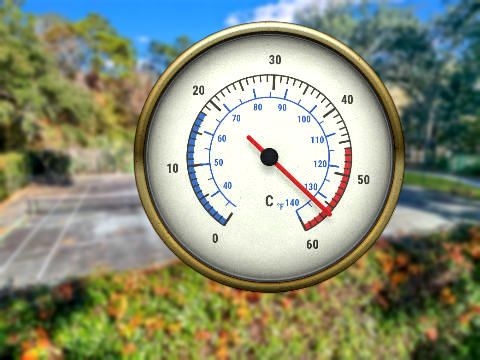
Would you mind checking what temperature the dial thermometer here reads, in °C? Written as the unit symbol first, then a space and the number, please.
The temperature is °C 56
